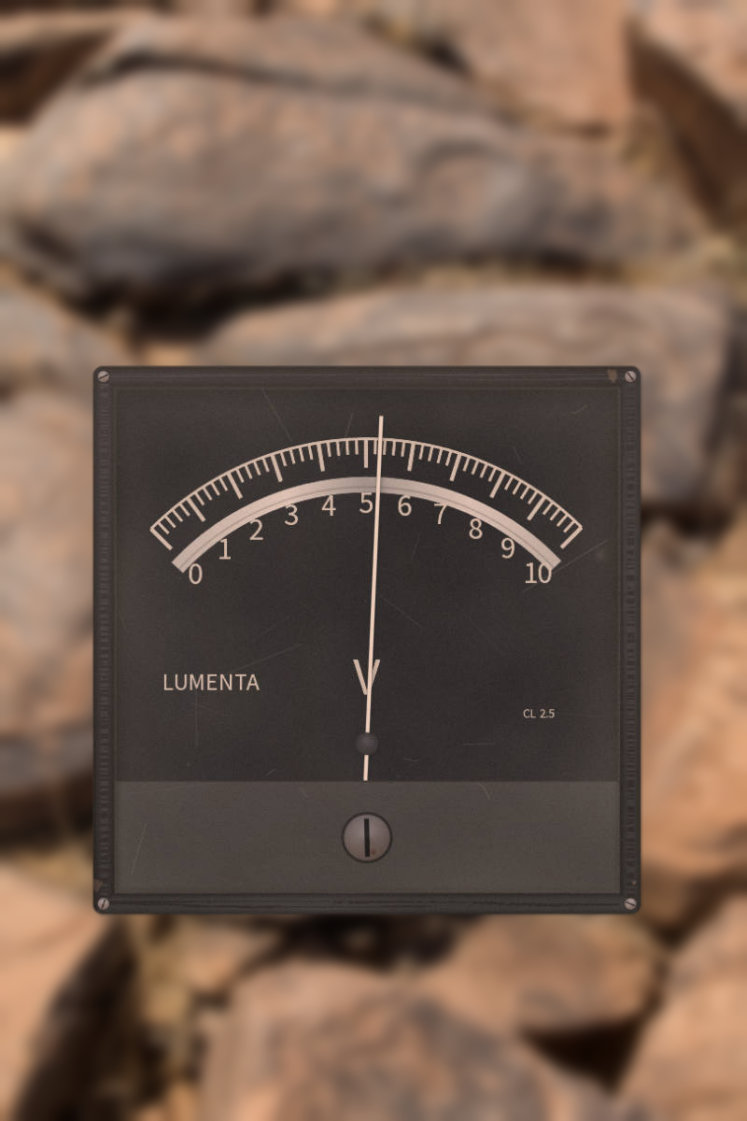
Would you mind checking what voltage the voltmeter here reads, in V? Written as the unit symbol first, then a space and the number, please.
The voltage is V 5.3
